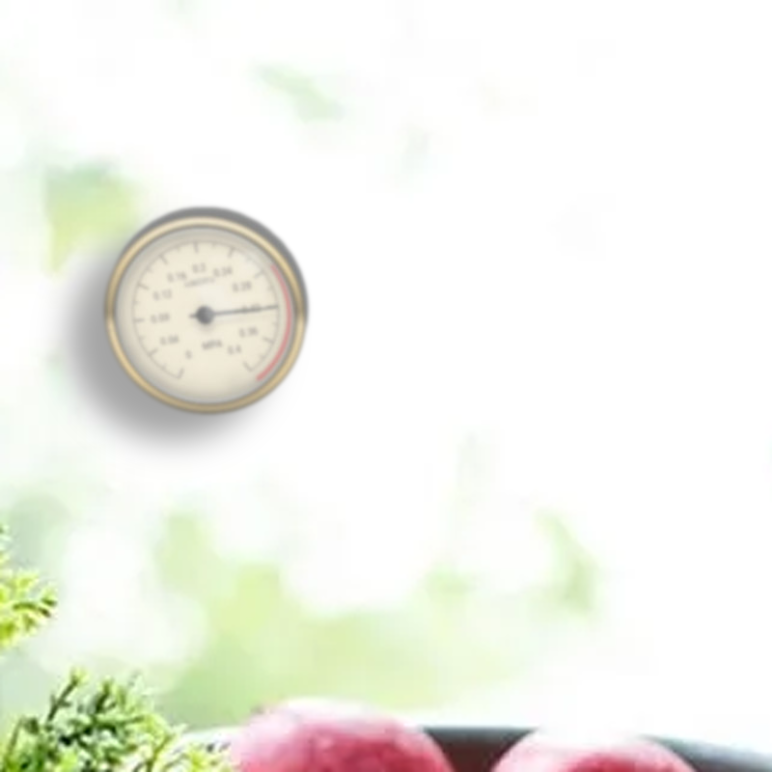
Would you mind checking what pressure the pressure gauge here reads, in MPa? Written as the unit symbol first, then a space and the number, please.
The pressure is MPa 0.32
